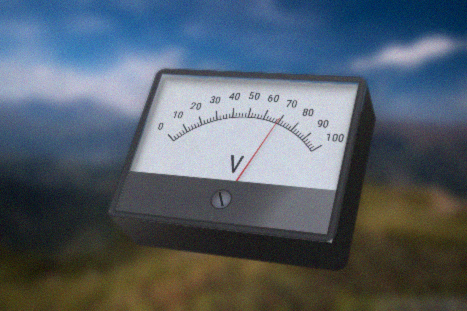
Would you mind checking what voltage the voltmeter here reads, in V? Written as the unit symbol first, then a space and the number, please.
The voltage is V 70
